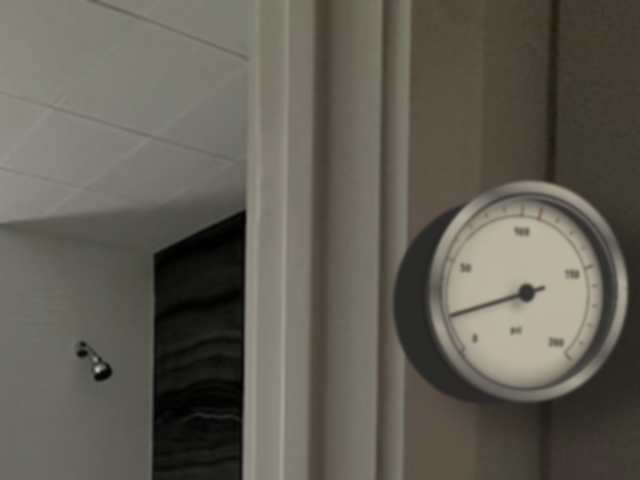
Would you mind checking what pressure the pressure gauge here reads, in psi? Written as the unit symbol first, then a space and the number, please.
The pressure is psi 20
